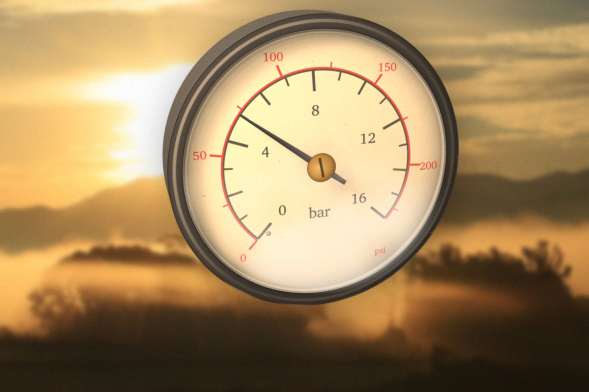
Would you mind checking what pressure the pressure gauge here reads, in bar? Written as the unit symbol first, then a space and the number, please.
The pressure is bar 5
